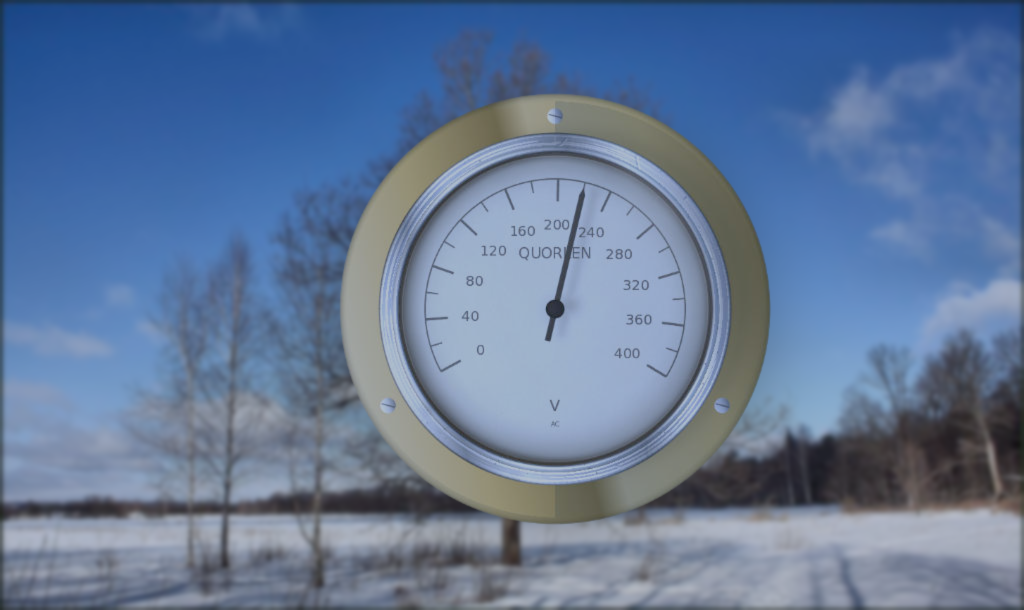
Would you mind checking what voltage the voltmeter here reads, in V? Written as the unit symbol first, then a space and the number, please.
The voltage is V 220
